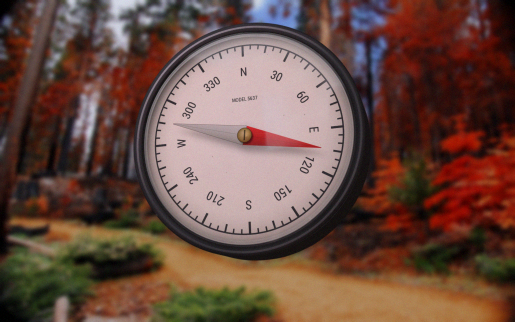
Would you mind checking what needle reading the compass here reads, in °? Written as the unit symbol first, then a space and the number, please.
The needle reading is ° 105
